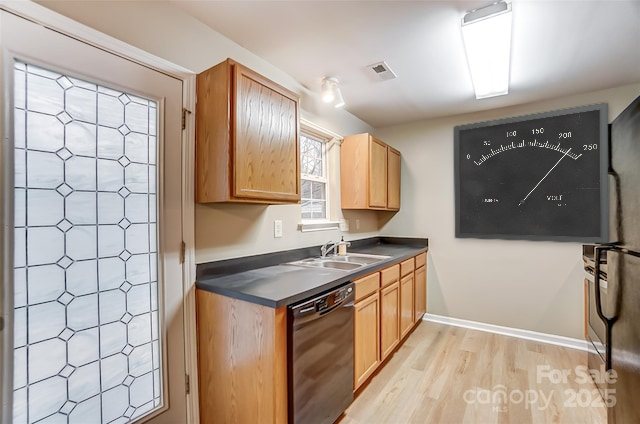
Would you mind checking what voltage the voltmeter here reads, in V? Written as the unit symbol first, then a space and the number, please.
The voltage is V 225
